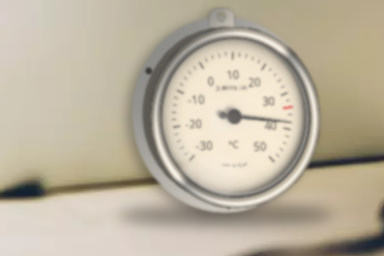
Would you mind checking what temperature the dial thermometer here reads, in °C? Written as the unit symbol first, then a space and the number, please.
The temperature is °C 38
